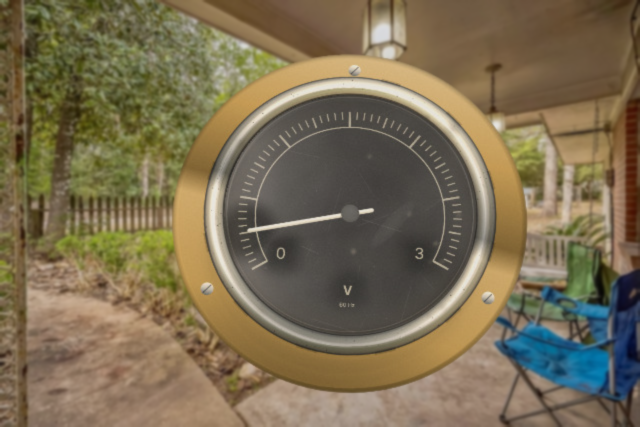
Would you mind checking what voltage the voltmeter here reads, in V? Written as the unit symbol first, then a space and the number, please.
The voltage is V 0.25
